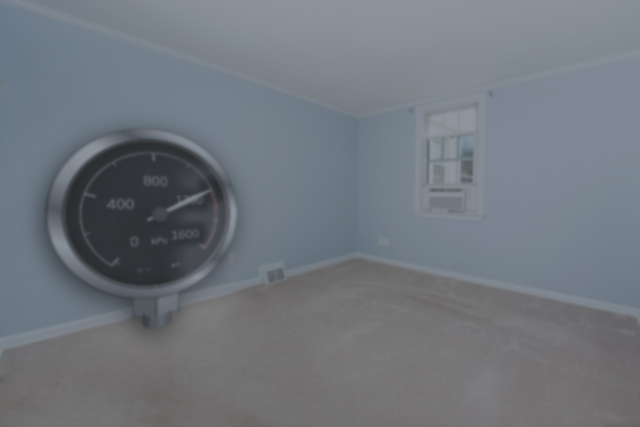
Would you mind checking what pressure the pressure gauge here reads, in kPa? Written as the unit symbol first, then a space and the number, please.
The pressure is kPa 1200
